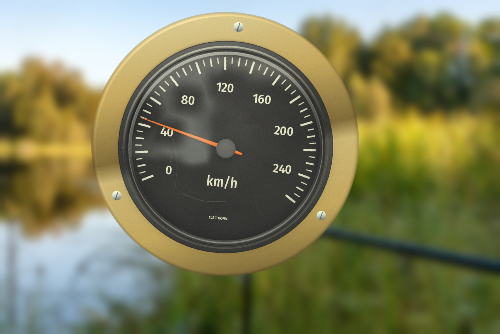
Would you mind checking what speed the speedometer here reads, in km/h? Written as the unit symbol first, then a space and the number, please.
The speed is km/h 45
